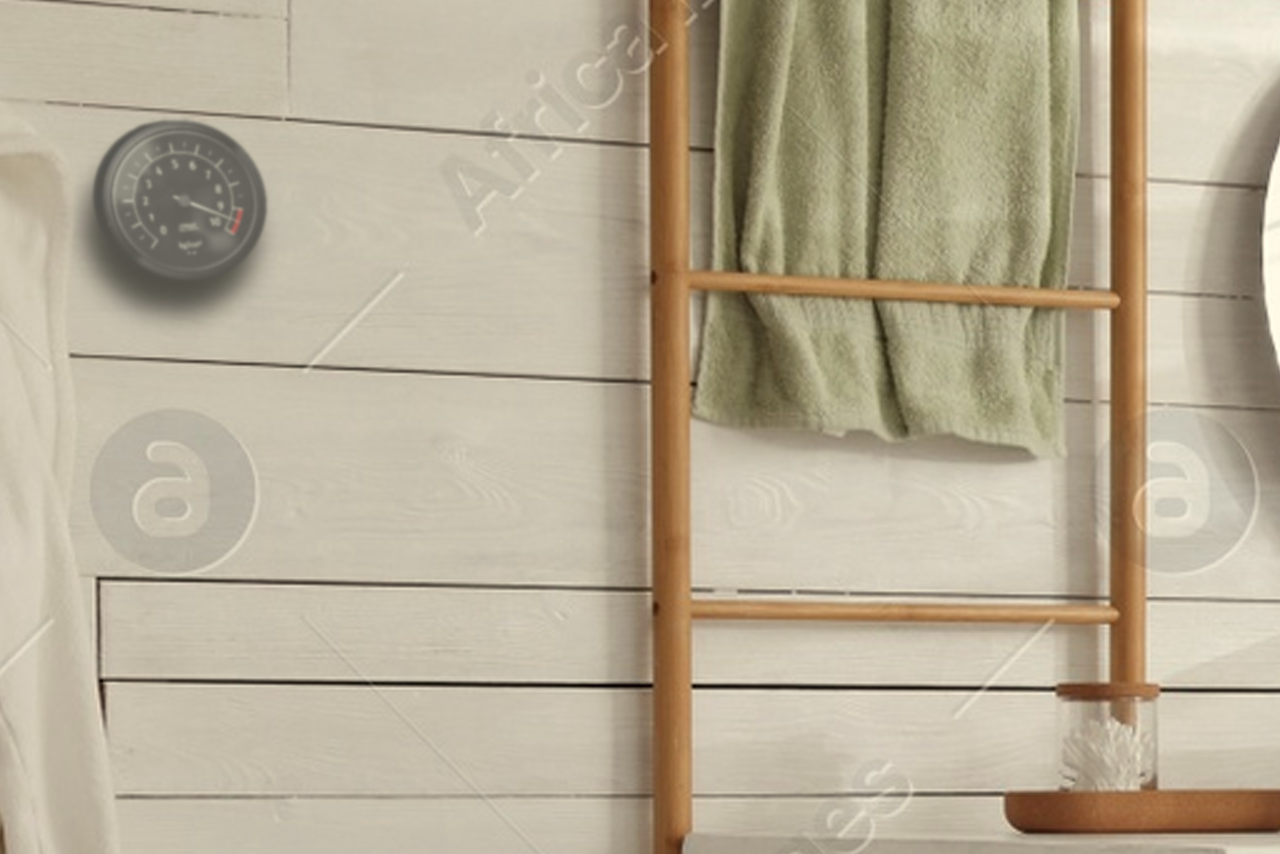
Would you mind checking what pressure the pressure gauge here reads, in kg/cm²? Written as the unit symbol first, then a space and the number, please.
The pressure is kg/cm² 9.5
